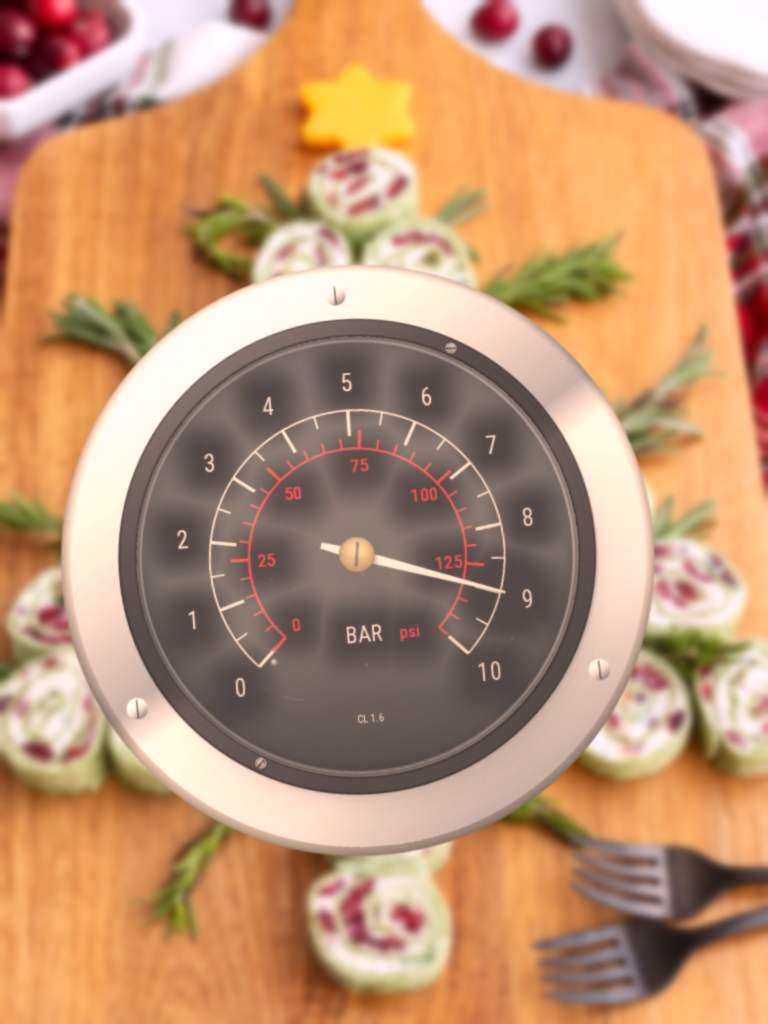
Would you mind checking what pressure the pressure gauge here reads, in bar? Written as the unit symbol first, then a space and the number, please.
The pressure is bar 9
